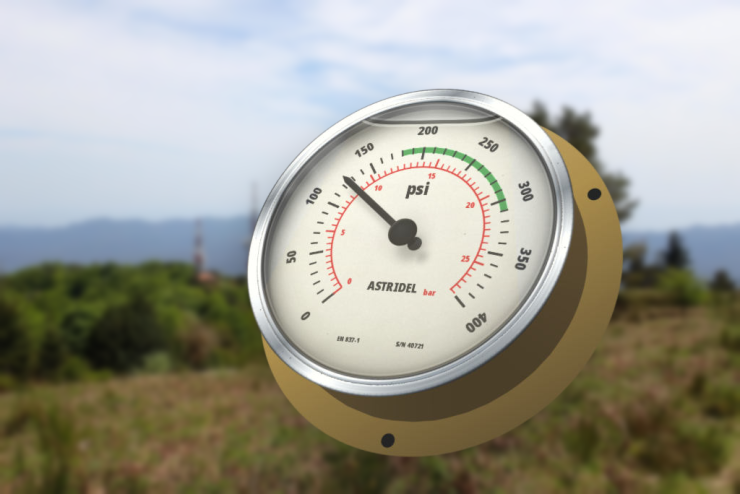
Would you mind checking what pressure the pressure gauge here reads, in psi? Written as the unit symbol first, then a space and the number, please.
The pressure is psi 125
